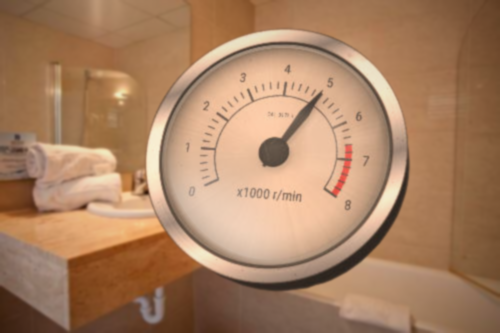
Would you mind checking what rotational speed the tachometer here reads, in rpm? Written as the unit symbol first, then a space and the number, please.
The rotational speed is rpm 5000
